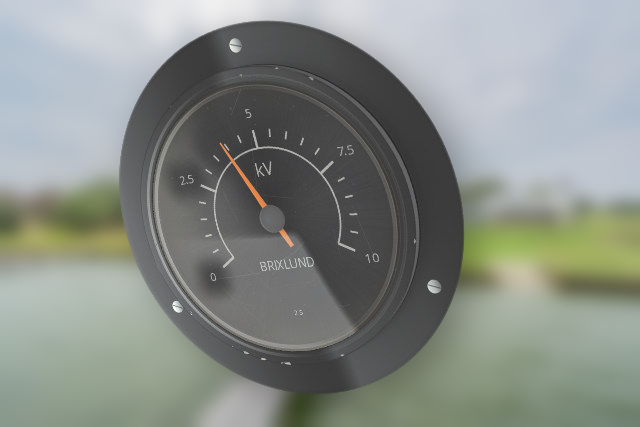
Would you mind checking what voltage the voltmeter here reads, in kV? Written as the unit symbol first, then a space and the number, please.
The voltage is kV 4
